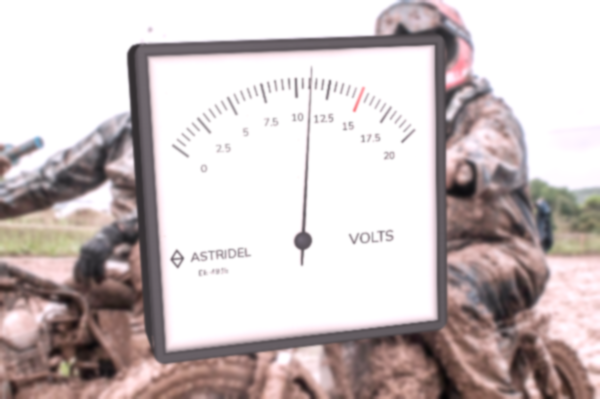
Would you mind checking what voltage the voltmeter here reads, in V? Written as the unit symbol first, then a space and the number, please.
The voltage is V 11
